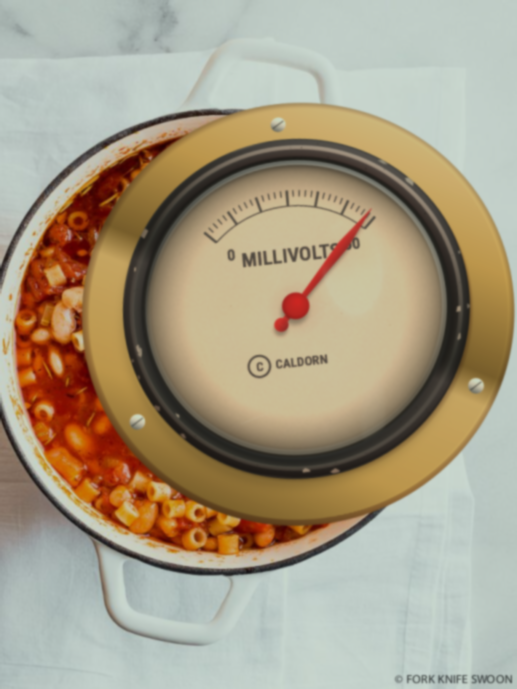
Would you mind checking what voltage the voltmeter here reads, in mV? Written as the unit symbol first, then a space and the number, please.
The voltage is mV 58
